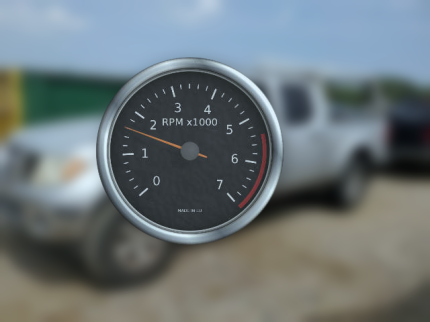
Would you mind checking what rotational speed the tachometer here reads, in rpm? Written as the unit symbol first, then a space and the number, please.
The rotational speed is rpm 1600
